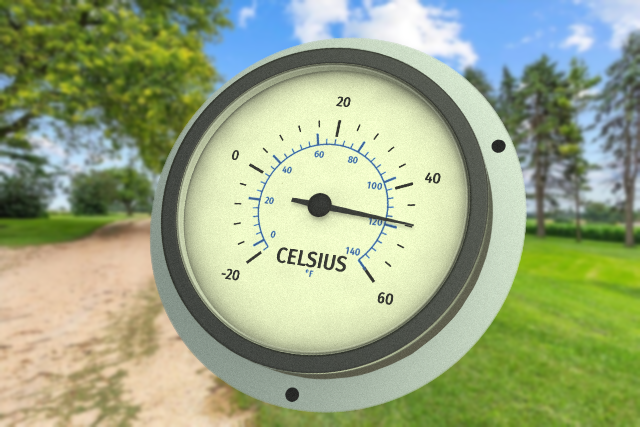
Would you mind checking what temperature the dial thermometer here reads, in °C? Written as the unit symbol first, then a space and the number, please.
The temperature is °C 48
